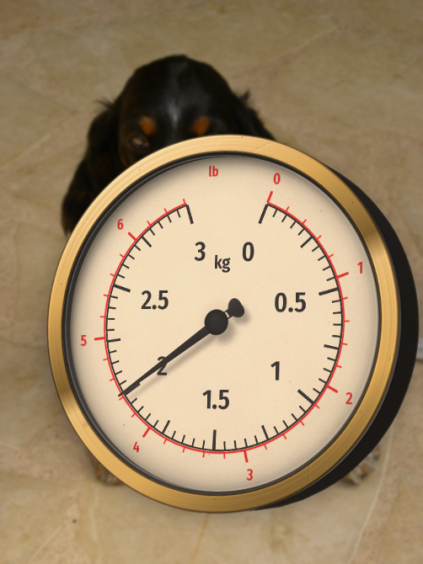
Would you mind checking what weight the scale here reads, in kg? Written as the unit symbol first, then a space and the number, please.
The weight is kg 2
